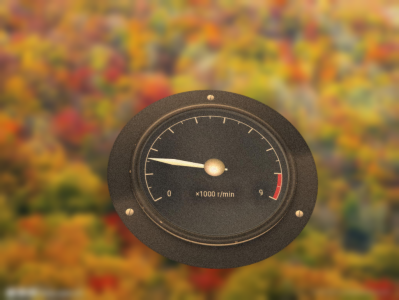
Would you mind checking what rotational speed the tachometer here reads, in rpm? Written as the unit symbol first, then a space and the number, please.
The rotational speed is rpm 1500
